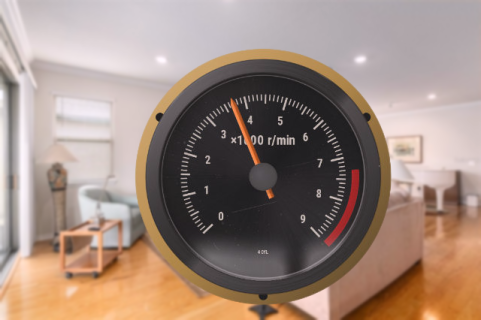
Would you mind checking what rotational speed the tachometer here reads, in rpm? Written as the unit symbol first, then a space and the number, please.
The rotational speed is rpm 3700
